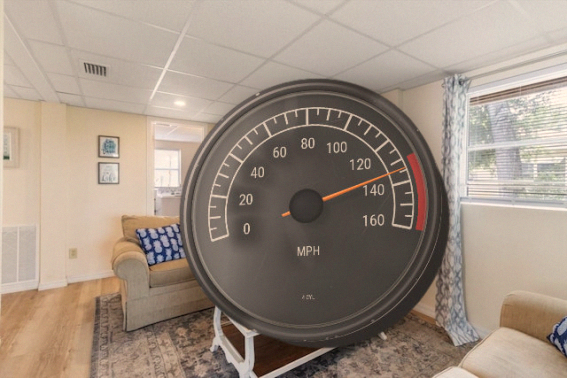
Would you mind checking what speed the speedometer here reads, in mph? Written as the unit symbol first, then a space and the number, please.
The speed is mph 135
